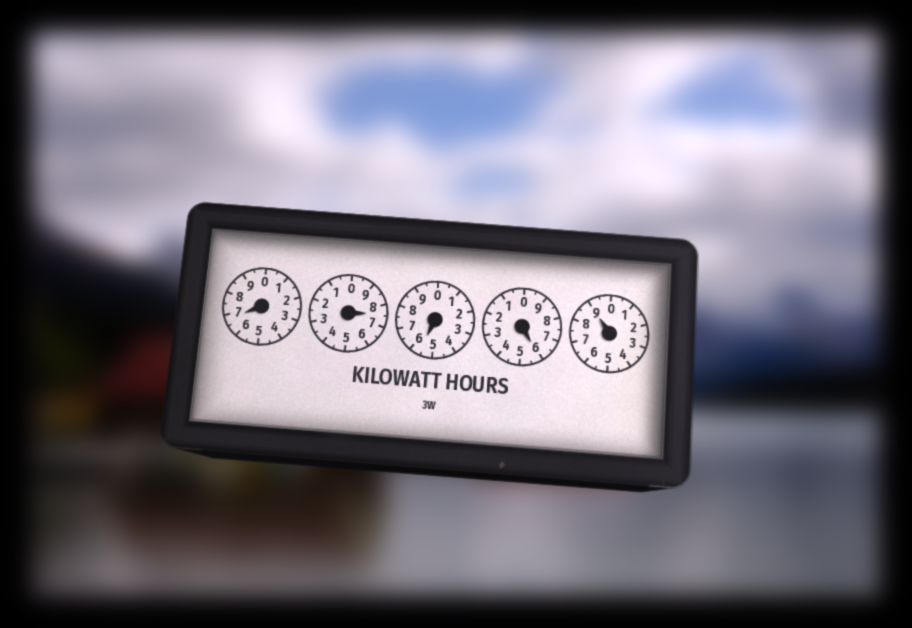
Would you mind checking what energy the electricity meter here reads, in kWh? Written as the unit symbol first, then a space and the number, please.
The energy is kWh 67559
